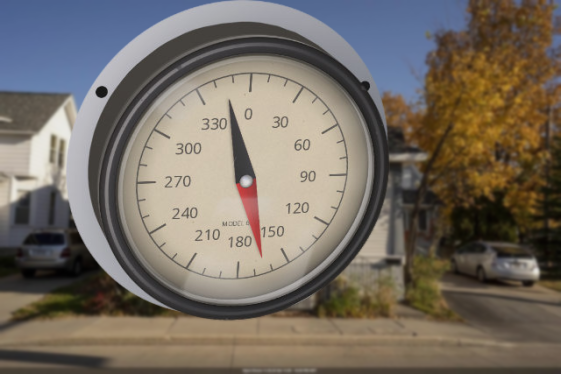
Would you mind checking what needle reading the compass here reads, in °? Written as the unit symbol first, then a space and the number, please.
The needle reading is ° 165
